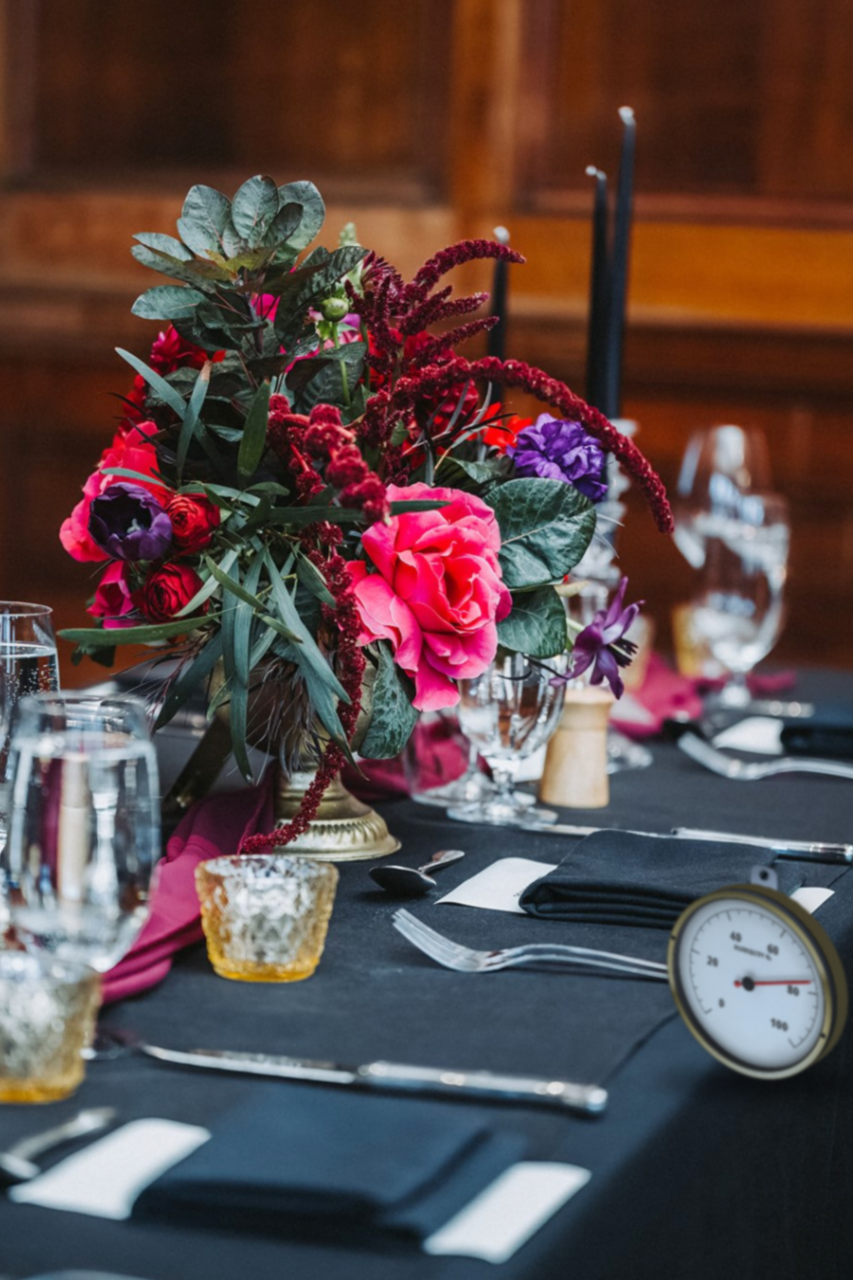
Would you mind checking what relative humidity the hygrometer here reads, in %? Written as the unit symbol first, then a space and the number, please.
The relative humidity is % 76
